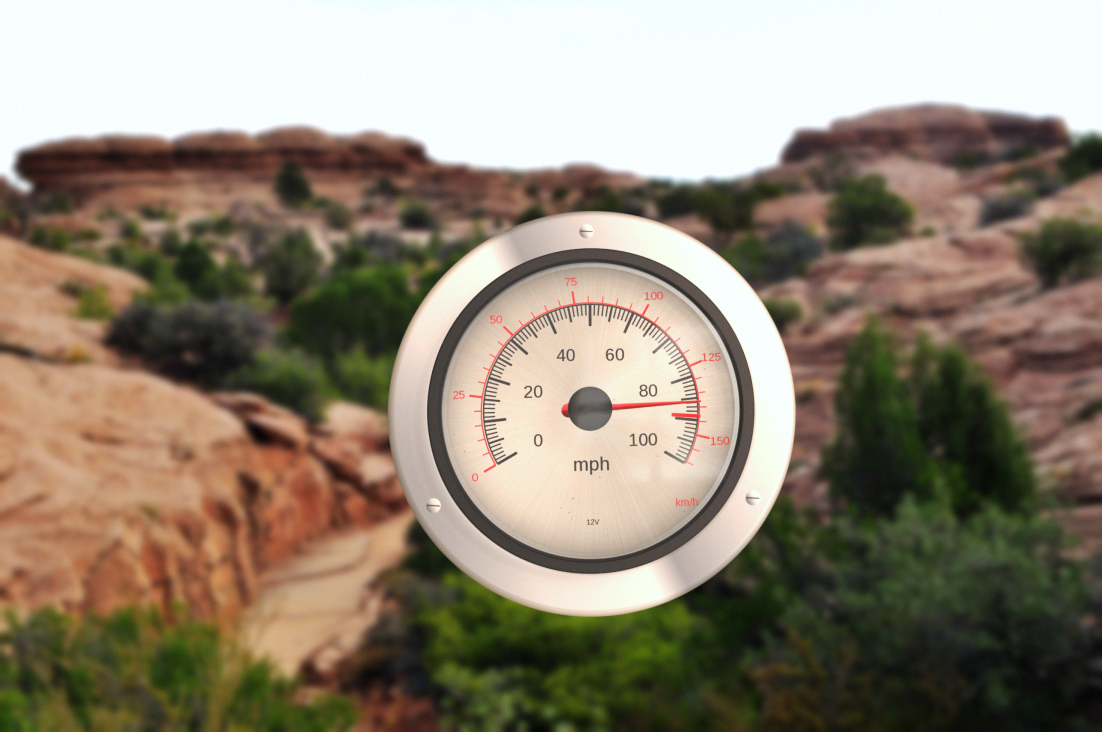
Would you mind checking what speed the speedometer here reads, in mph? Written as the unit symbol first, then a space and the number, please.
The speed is mph 86
